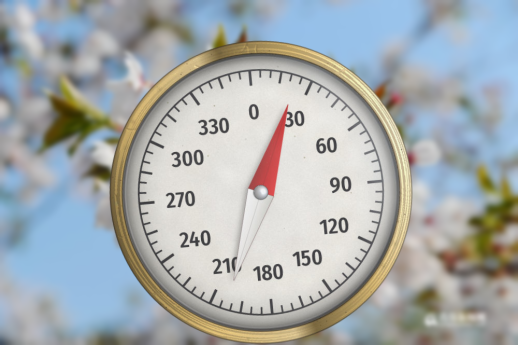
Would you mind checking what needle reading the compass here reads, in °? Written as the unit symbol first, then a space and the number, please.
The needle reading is ° 22.5
